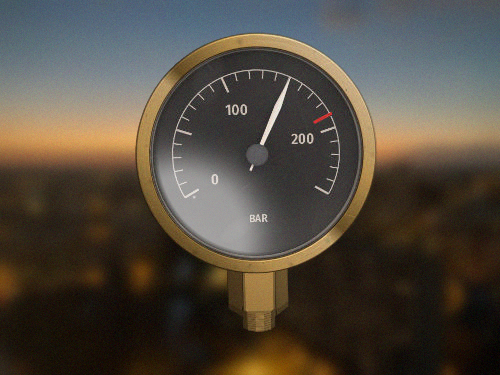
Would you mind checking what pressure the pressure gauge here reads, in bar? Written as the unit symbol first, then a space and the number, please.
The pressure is bar 150
